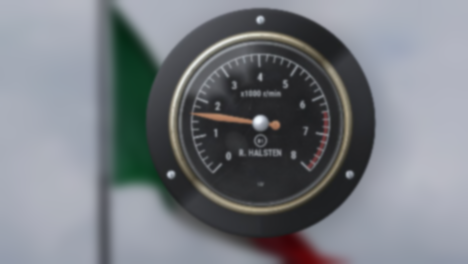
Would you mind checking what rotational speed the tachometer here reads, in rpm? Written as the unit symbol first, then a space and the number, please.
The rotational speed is rpm 1600
